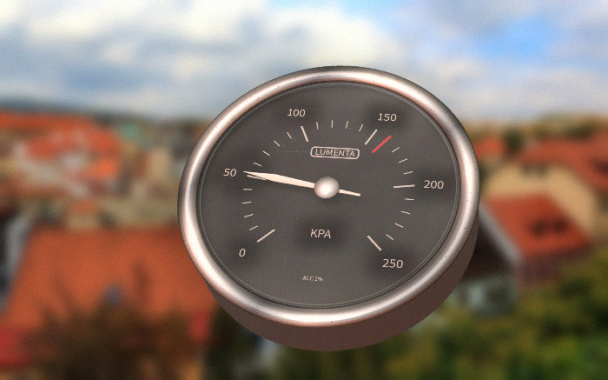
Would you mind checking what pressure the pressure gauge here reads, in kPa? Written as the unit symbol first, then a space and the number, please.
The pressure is kPa 50
